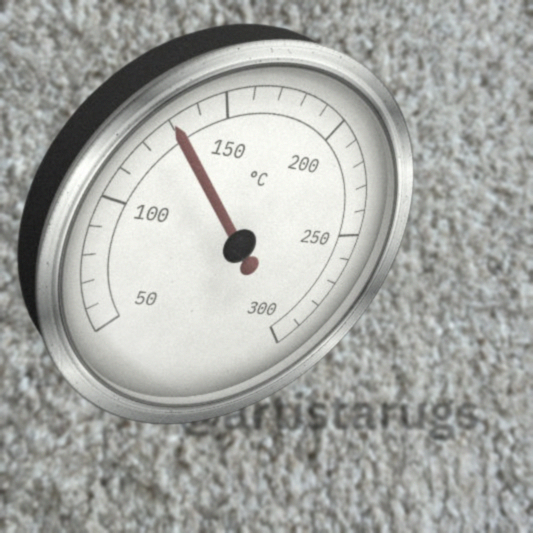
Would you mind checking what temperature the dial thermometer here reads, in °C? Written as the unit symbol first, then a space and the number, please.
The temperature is °C 130
